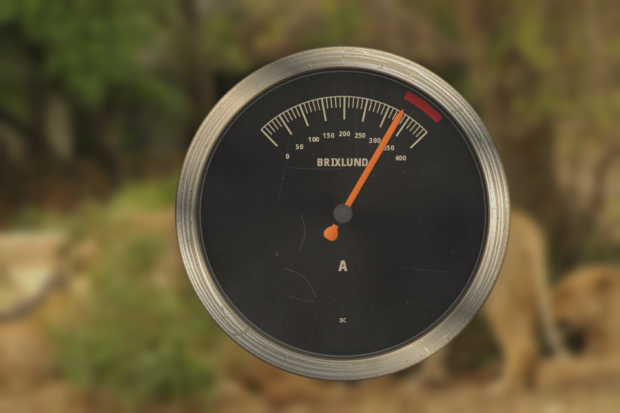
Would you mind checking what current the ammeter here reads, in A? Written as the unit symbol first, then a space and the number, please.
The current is A 330
